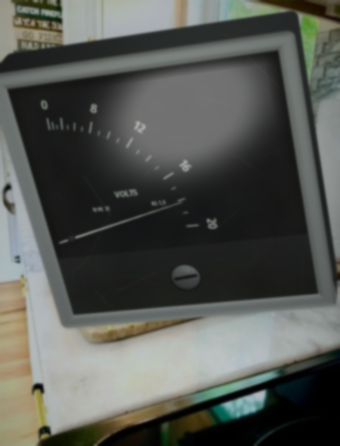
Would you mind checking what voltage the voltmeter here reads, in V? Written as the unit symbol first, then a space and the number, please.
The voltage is V 18
